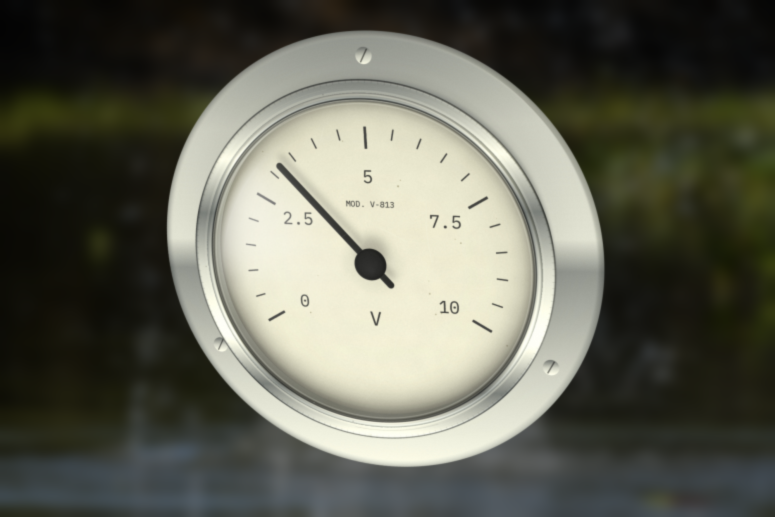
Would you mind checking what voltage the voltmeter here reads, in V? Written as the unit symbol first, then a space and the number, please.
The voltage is V 3.25
